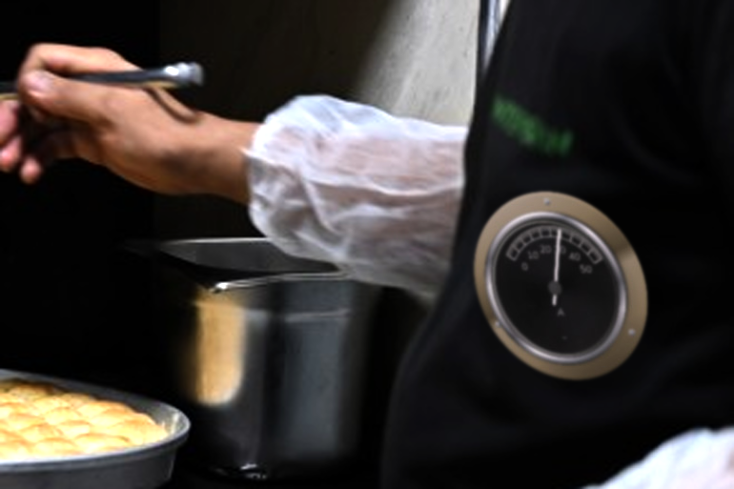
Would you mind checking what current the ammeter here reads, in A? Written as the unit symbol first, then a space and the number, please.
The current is A 30
